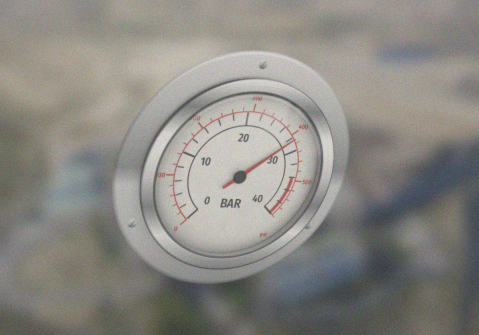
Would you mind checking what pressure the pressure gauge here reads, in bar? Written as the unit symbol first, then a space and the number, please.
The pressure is bar 28
